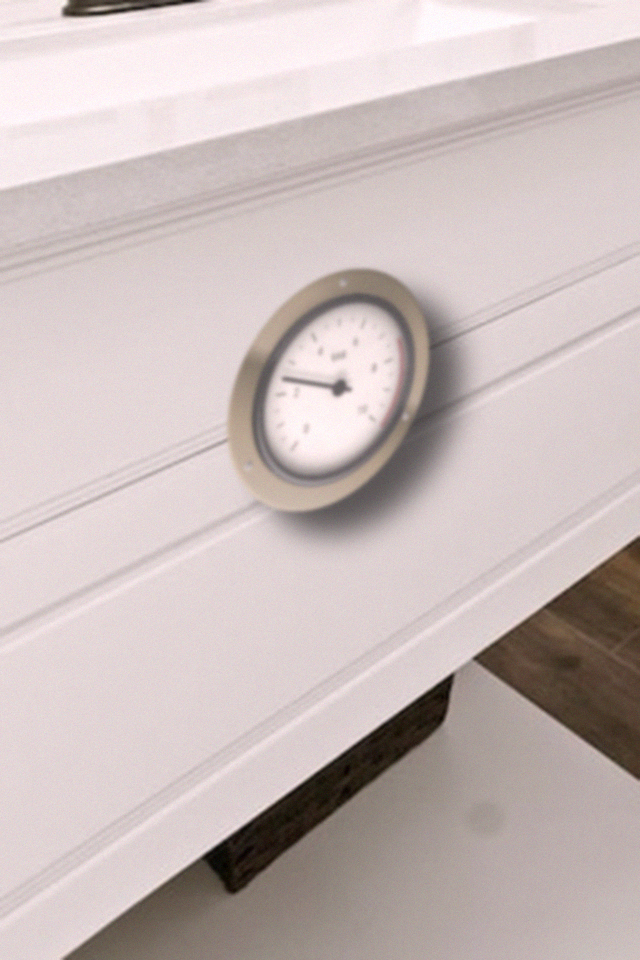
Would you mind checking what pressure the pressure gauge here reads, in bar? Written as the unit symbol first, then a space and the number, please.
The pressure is bar 2.5
